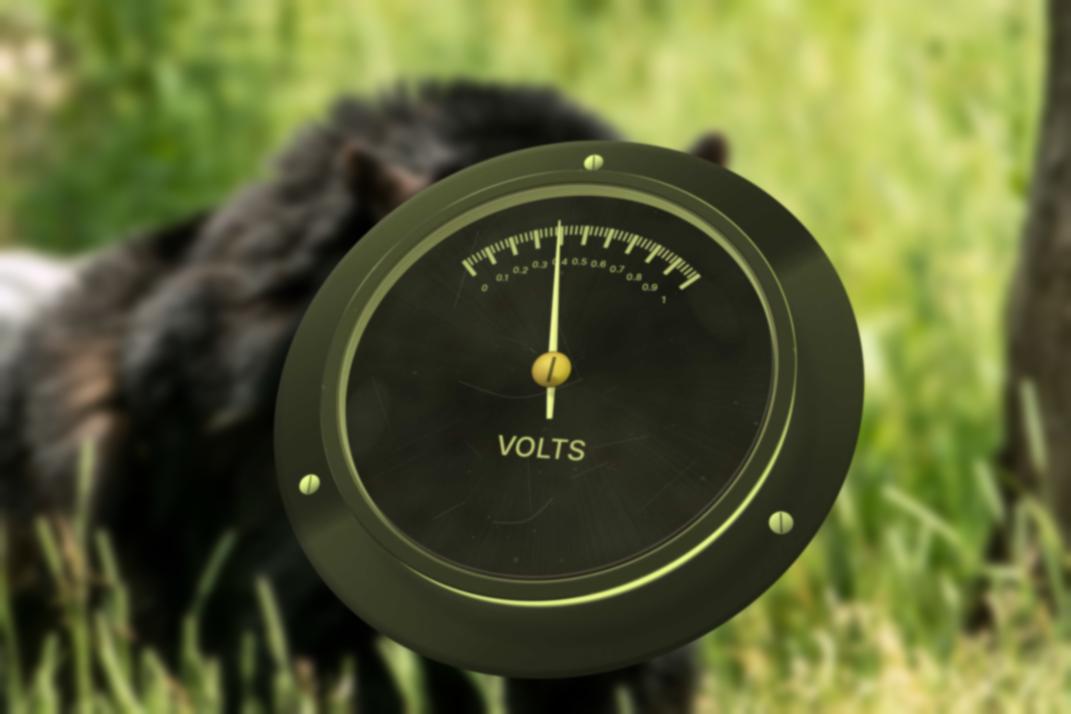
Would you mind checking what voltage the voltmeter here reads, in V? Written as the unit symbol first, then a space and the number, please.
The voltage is V 0.4
